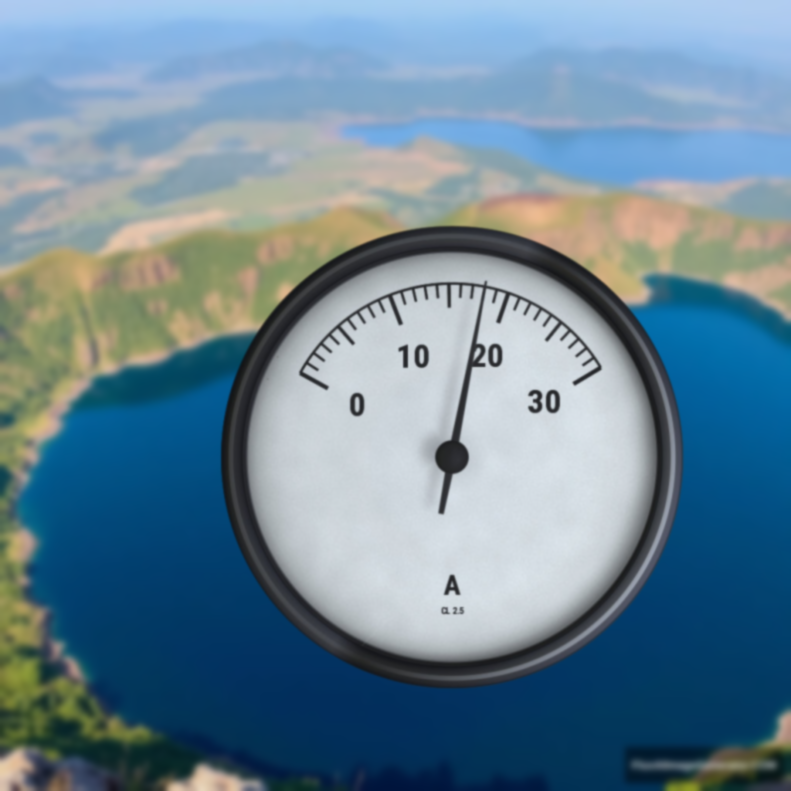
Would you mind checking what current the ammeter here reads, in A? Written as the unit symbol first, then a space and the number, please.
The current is A 18
